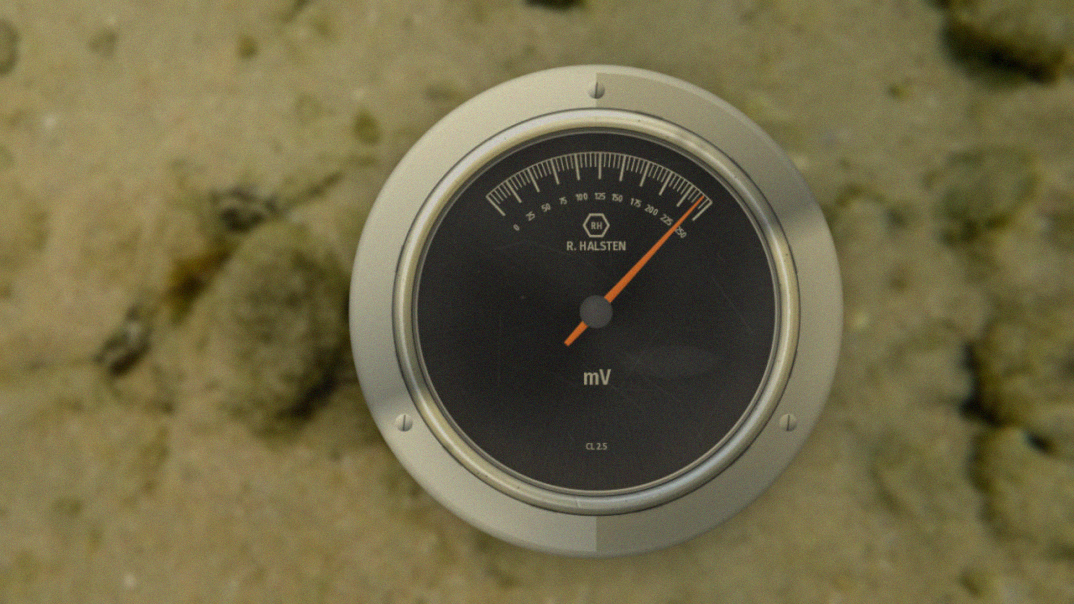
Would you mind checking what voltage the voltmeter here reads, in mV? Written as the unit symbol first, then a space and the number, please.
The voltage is mV 240
